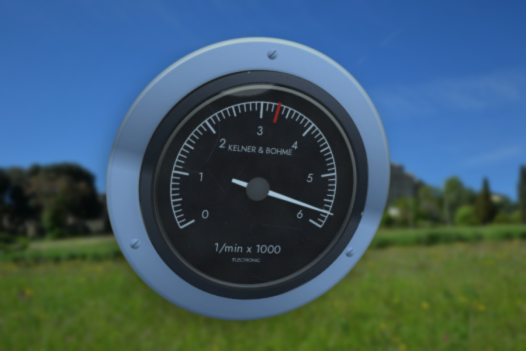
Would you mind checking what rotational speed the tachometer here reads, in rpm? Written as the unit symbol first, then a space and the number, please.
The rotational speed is rpm 5700
